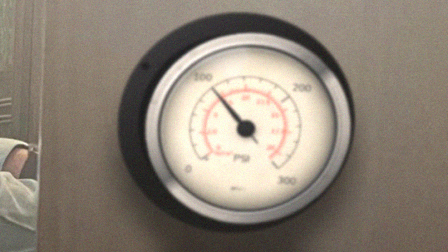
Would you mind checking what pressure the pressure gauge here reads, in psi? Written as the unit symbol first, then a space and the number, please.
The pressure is psi 100
